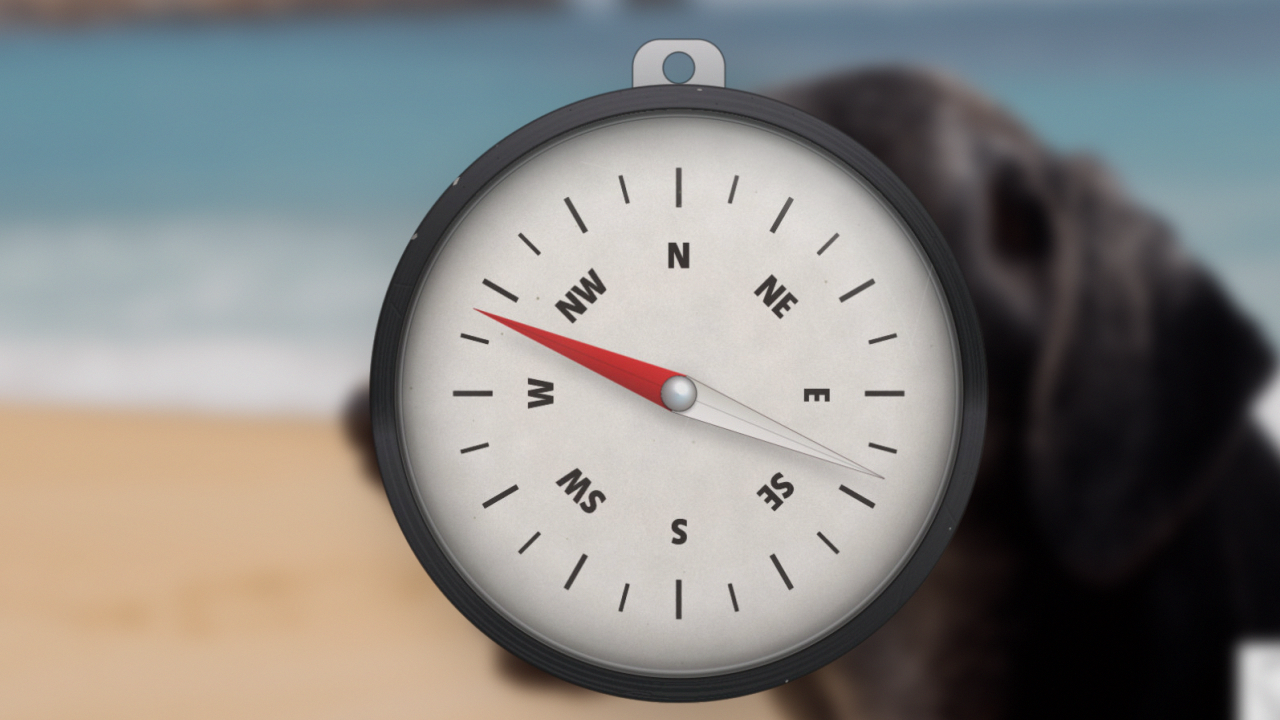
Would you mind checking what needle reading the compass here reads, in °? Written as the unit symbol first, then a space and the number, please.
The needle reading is ° 292.5
